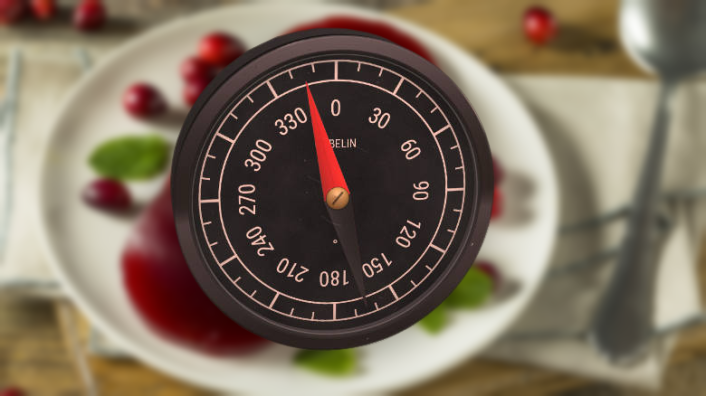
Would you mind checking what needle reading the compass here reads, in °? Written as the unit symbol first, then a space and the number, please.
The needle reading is ° 345
